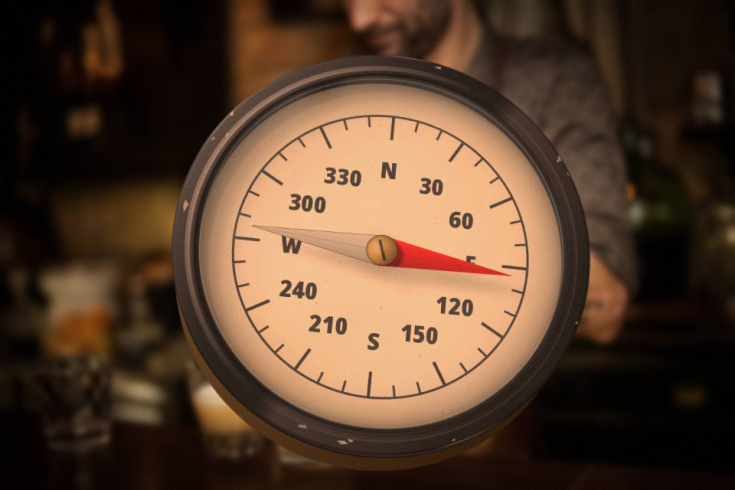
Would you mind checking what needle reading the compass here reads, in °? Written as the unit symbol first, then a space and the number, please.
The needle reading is ° 95
